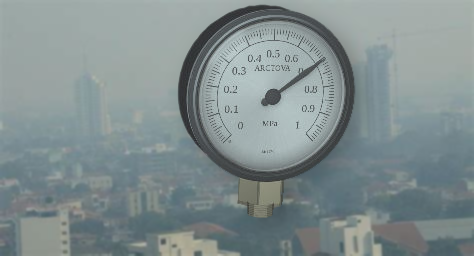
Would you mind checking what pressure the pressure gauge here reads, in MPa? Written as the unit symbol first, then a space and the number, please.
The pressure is MPa 0.7
